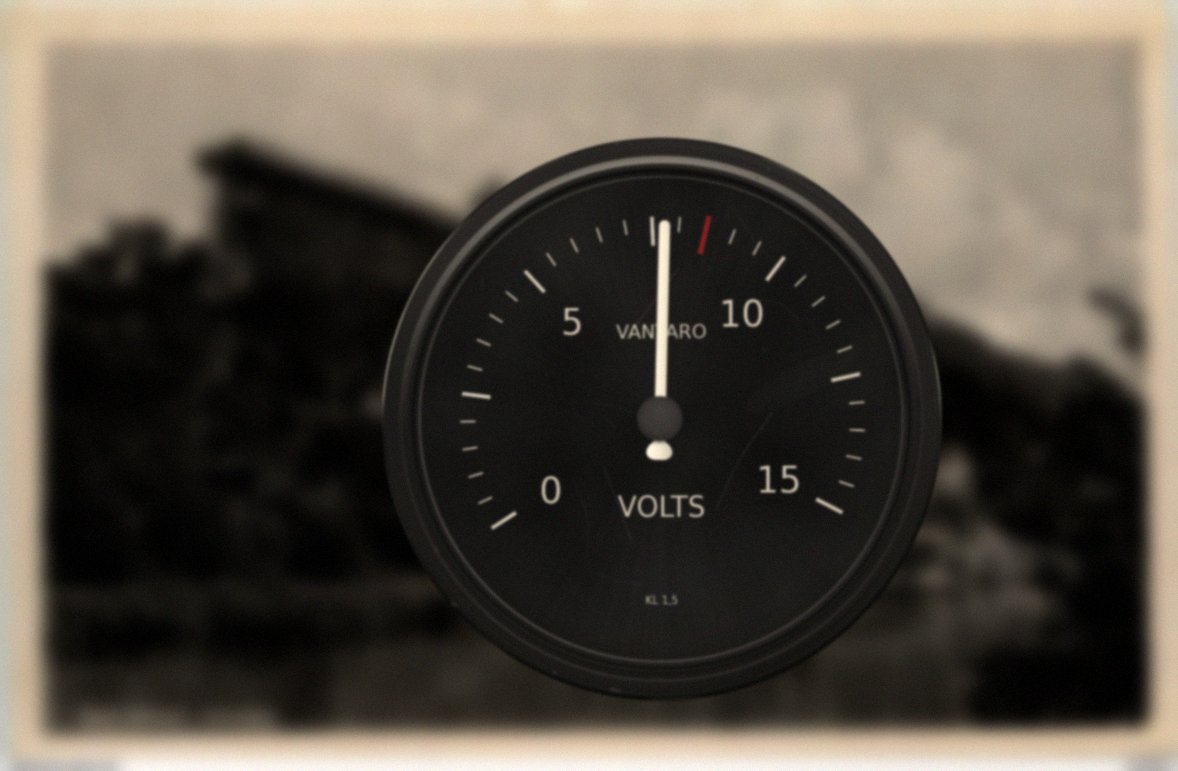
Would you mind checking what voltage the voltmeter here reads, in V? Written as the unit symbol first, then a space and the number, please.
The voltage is V 7.75
